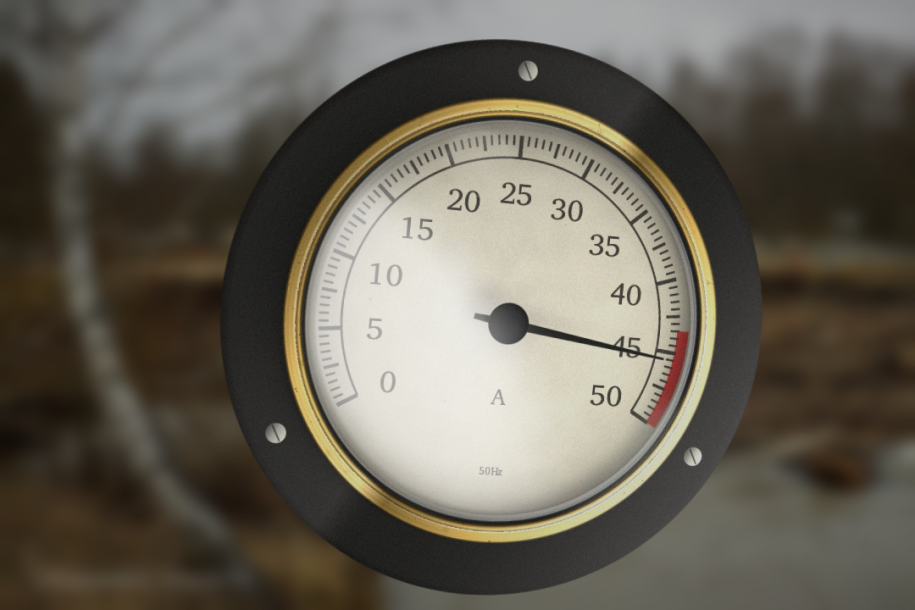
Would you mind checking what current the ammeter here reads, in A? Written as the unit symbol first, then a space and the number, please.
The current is A 45.5
